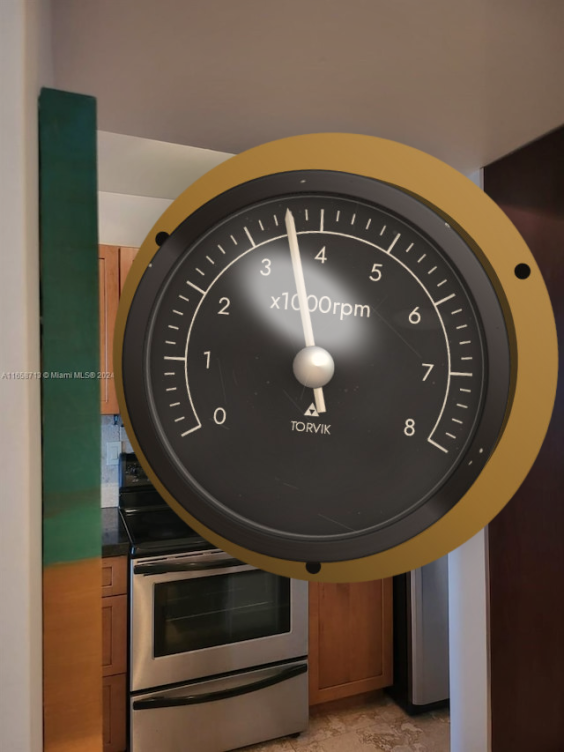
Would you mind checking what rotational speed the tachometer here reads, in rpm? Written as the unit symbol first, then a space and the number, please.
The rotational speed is rpm 3600
